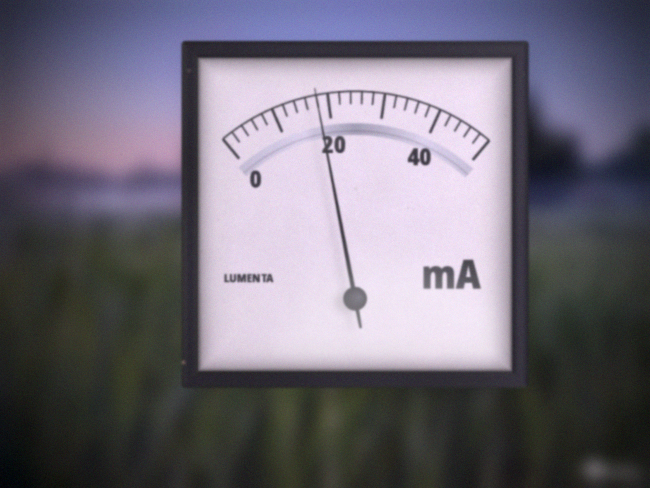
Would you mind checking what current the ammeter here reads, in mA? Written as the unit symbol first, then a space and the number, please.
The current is mA 18
